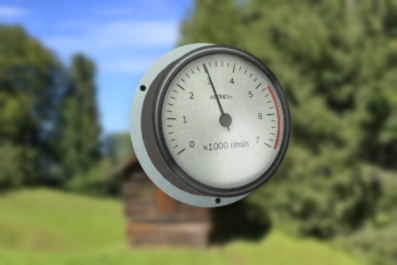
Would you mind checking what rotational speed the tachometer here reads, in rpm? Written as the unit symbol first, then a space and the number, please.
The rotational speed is rpm 3000
